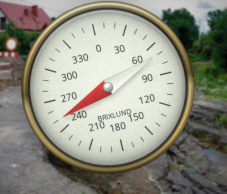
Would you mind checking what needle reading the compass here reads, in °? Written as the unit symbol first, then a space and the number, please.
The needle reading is ° 250
